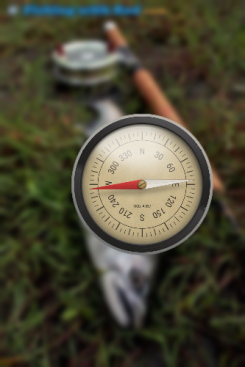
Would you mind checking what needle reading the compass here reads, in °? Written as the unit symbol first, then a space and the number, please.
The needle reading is ° 265
